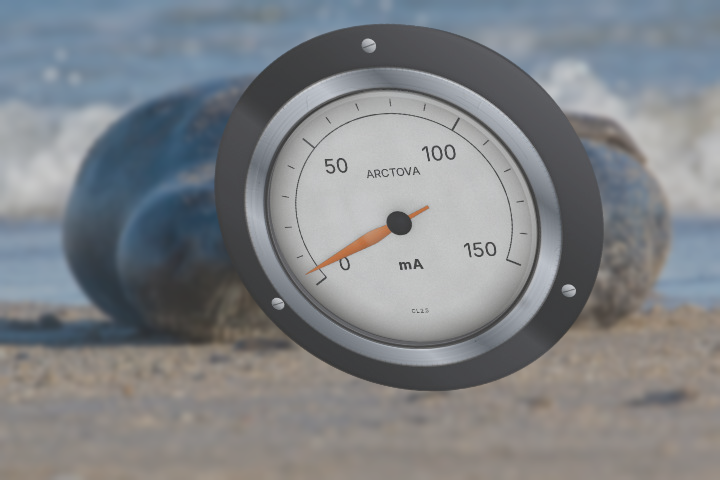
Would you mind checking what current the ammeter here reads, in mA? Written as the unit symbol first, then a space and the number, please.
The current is mA 5
